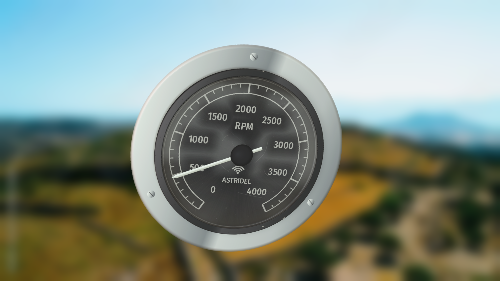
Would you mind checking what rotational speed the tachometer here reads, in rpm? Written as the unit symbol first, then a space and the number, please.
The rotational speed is rpm 500
